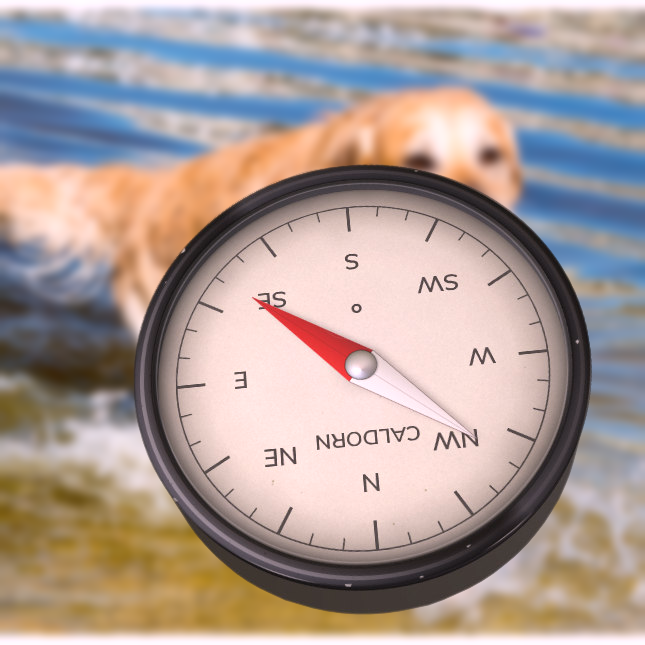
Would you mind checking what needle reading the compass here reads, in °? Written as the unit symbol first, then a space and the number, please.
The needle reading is ° 130
